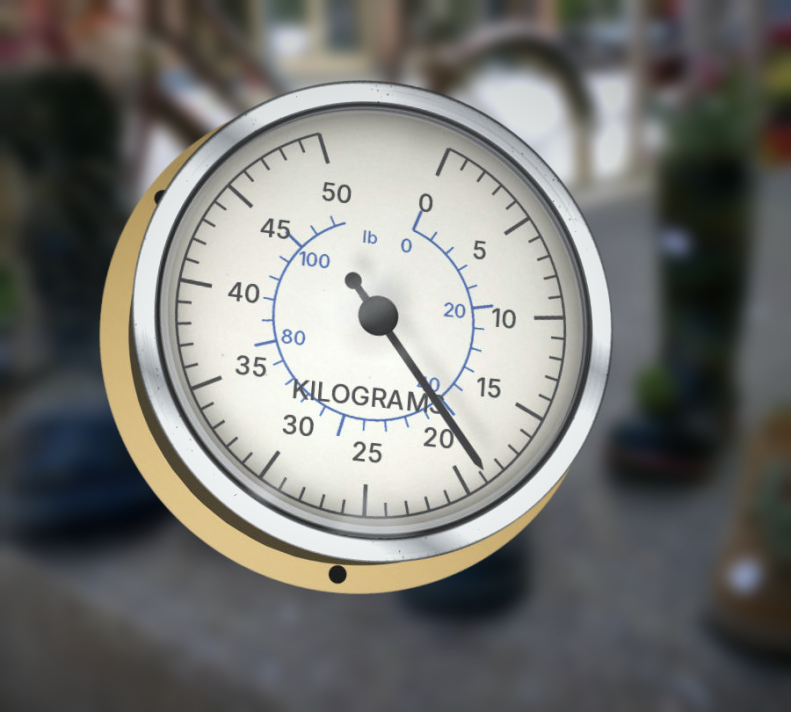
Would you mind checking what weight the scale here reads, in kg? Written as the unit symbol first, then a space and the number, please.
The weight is kg 19
